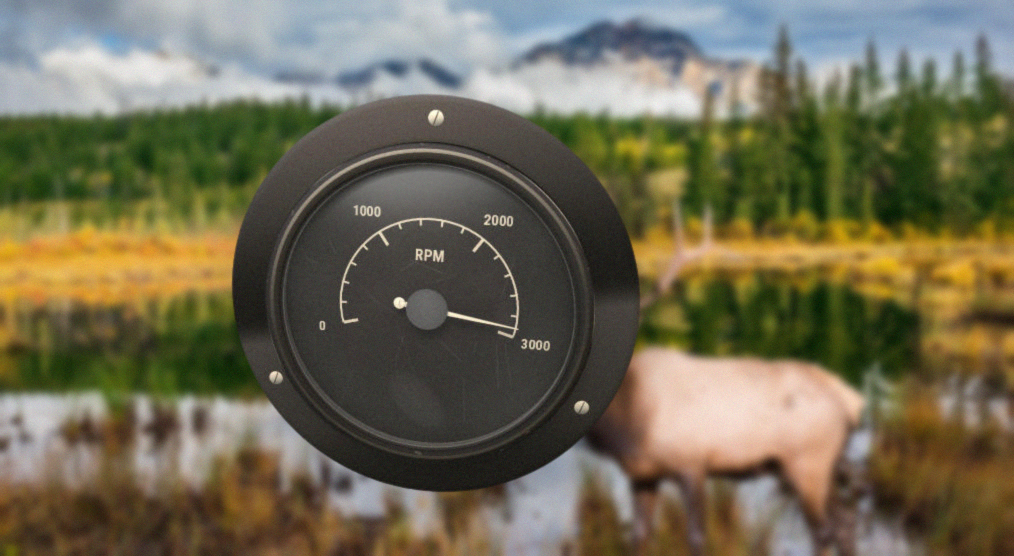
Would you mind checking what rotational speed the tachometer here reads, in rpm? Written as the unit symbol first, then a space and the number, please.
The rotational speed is rpm 2900
